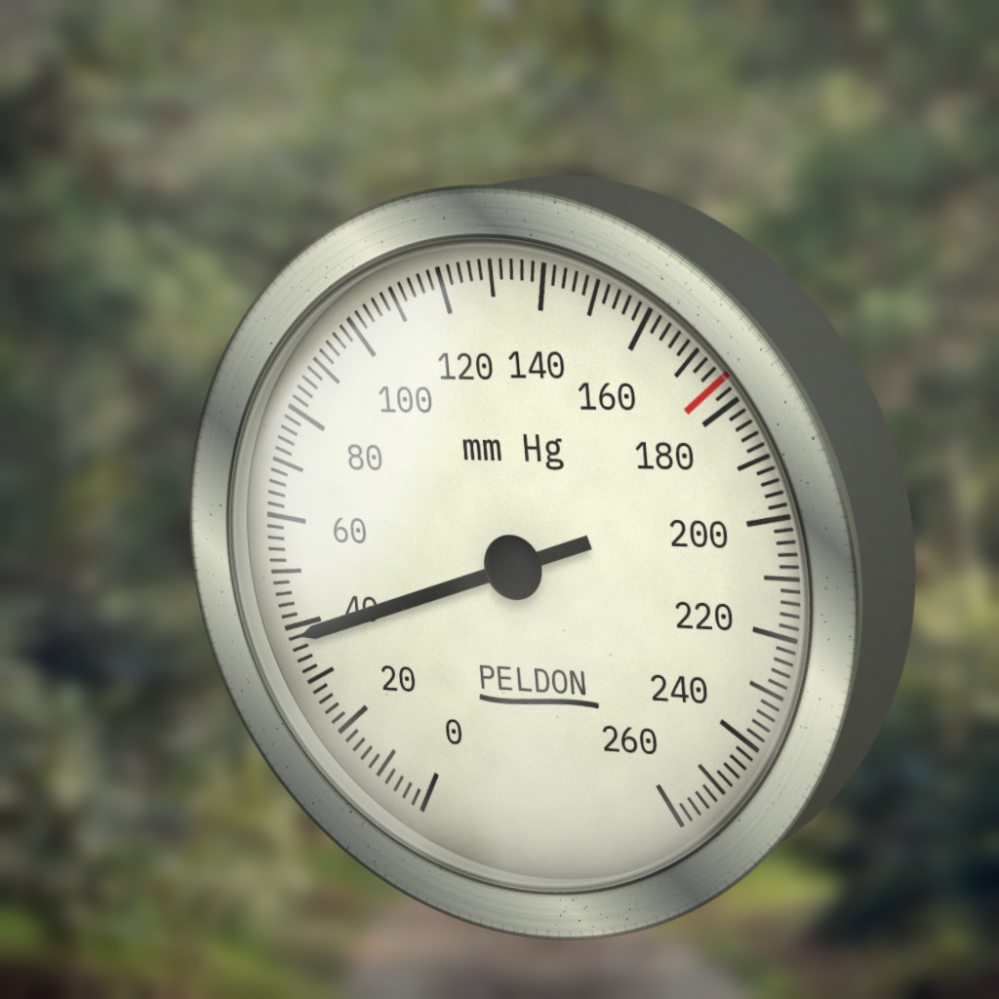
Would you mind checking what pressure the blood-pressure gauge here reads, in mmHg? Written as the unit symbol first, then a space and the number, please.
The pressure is mmHg 38
